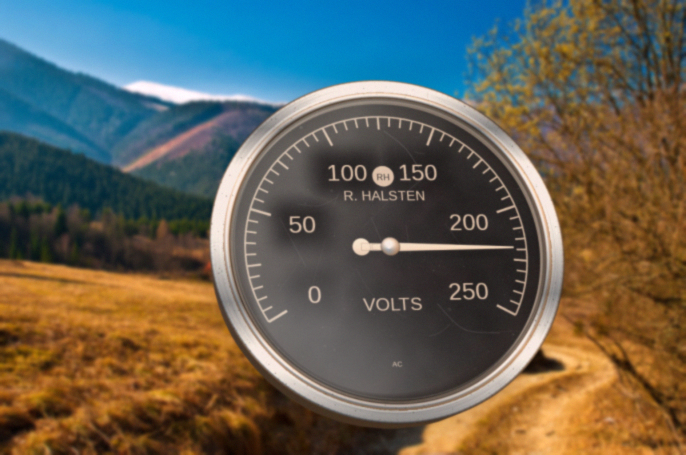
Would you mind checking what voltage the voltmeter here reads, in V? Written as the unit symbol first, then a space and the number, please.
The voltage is V 220
